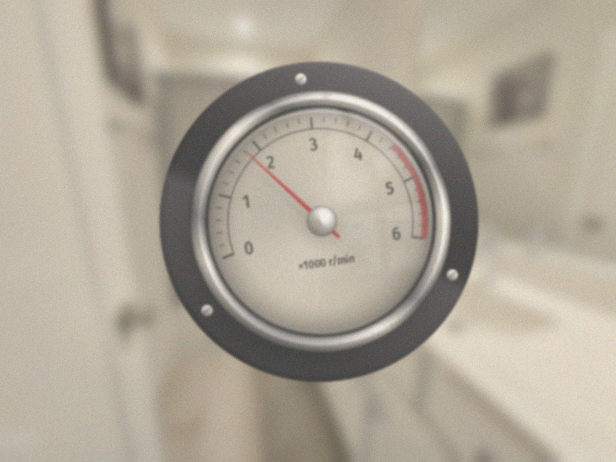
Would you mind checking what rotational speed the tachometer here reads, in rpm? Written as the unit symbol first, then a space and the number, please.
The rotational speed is rpm 1800
